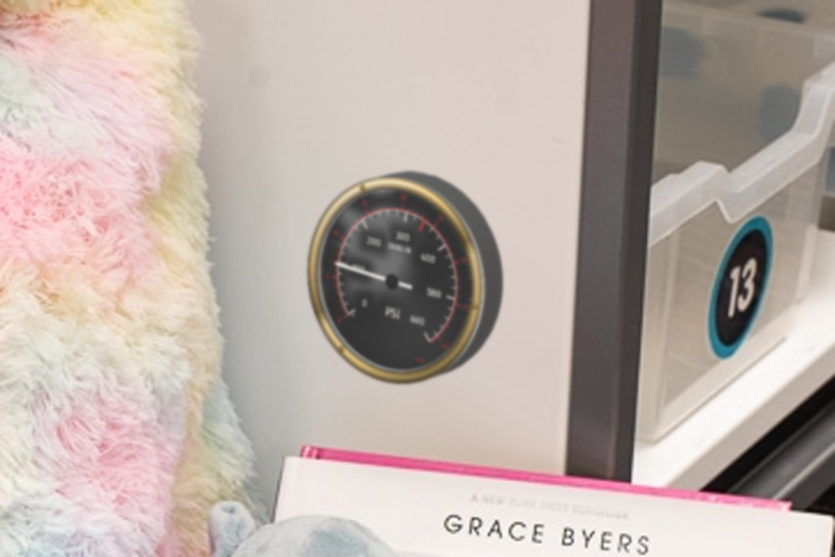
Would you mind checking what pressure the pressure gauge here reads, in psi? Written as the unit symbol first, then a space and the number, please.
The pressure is psi 100
